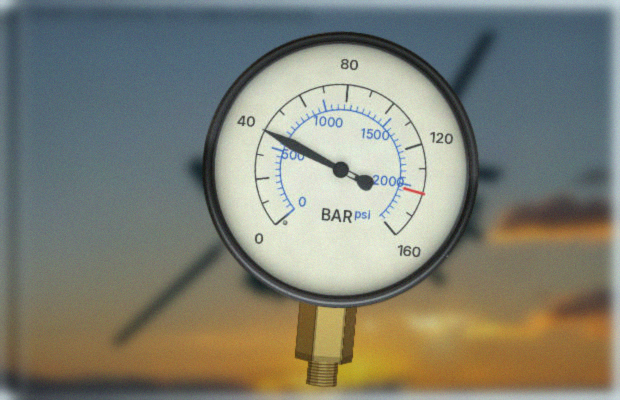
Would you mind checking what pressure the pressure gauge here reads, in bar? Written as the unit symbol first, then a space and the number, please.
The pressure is bar 40
